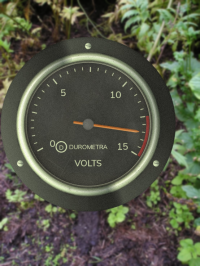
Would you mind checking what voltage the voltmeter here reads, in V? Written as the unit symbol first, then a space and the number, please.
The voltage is V 13.5
